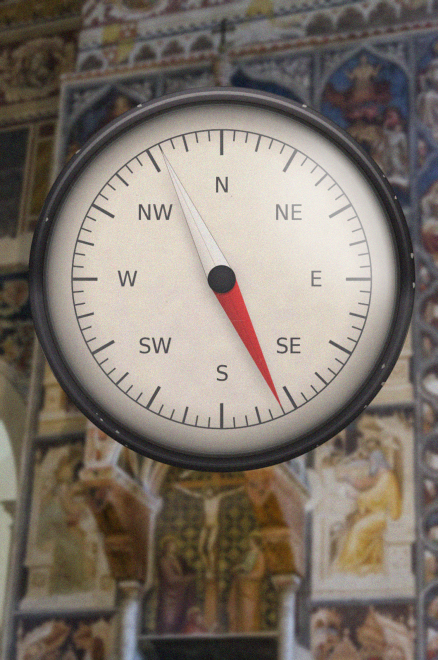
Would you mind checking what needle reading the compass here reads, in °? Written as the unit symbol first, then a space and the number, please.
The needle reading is ° 155
